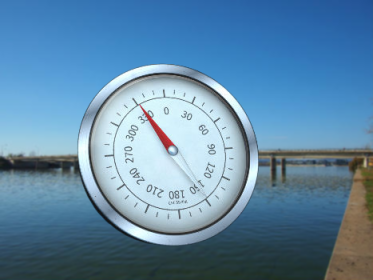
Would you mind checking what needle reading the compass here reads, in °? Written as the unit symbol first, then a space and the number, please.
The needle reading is ° 330
